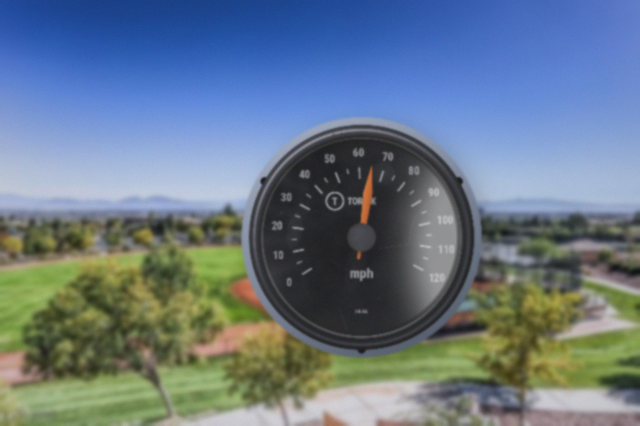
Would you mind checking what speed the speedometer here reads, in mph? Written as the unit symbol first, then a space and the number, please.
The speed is mph 65
